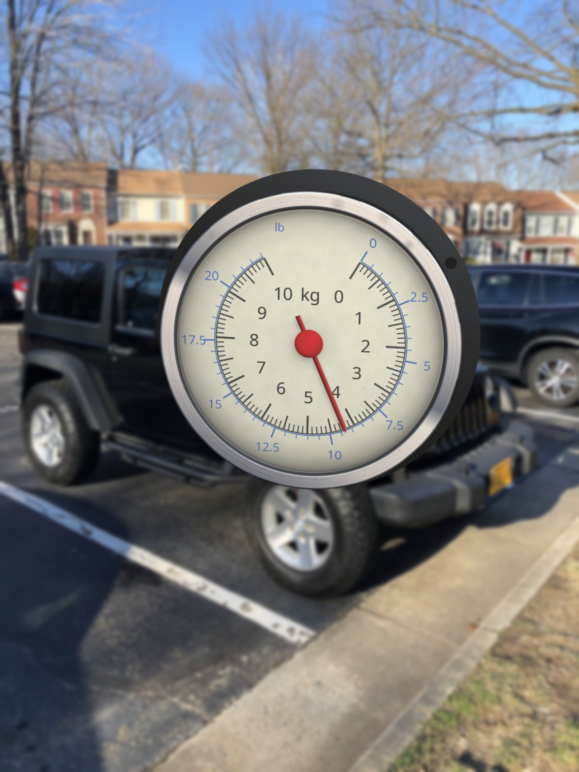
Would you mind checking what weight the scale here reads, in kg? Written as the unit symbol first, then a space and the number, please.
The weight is kg 4.2
